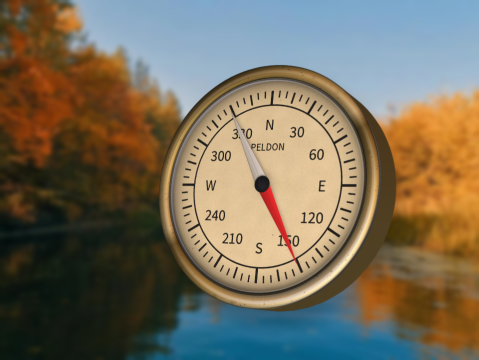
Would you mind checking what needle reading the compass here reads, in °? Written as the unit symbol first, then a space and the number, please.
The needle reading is ° 150
